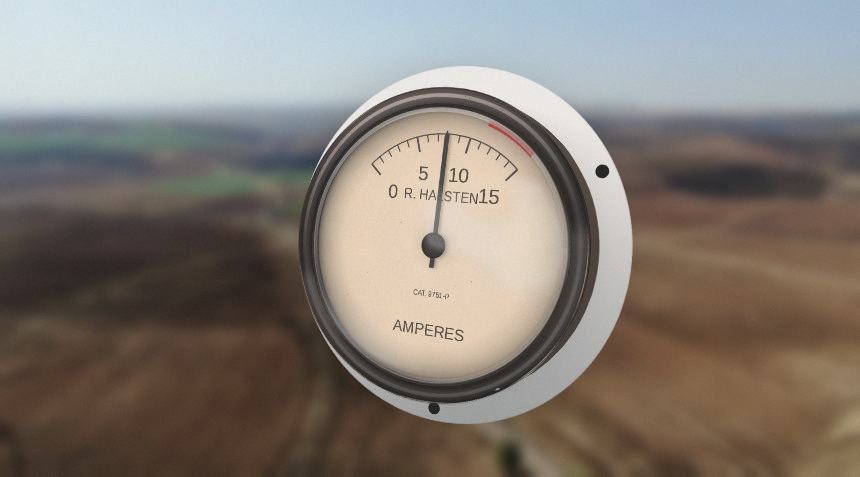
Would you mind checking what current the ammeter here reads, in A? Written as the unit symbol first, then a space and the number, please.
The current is A 8
